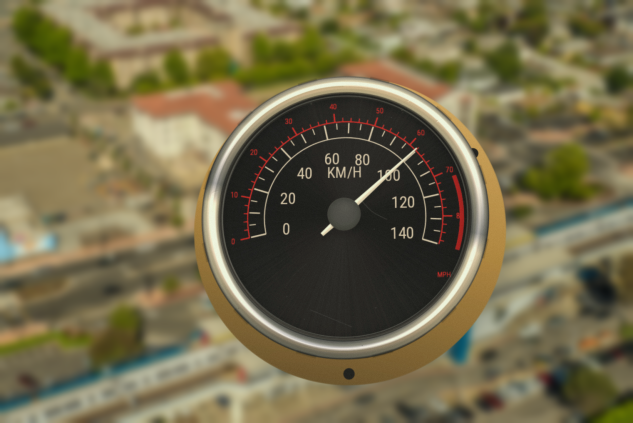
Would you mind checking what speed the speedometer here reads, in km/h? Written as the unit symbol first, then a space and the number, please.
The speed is km/h 100
